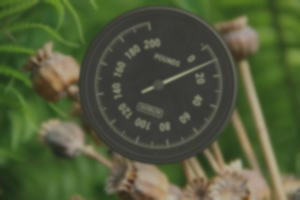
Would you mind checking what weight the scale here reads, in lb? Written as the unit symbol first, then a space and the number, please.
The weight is lb 10
